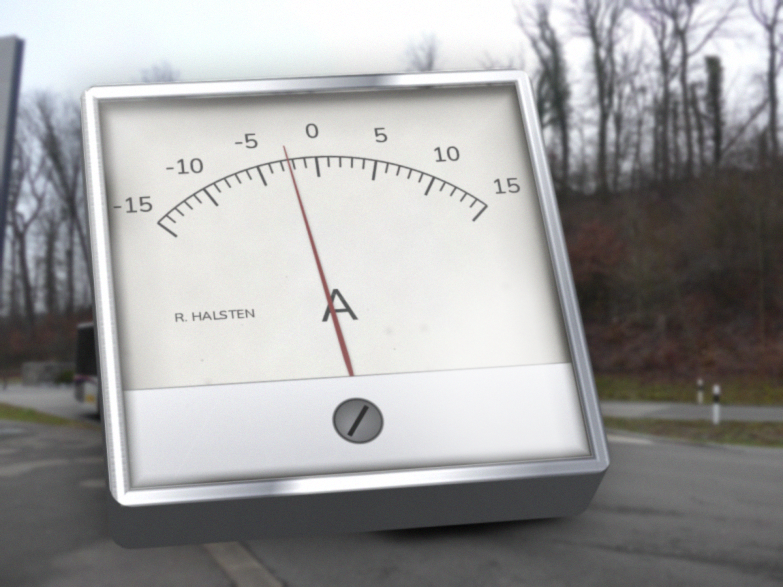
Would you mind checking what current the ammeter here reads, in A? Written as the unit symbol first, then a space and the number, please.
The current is A -2.5
